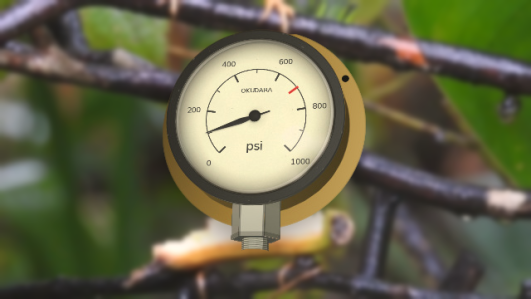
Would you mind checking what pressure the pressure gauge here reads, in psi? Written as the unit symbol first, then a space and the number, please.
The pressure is psi 100
